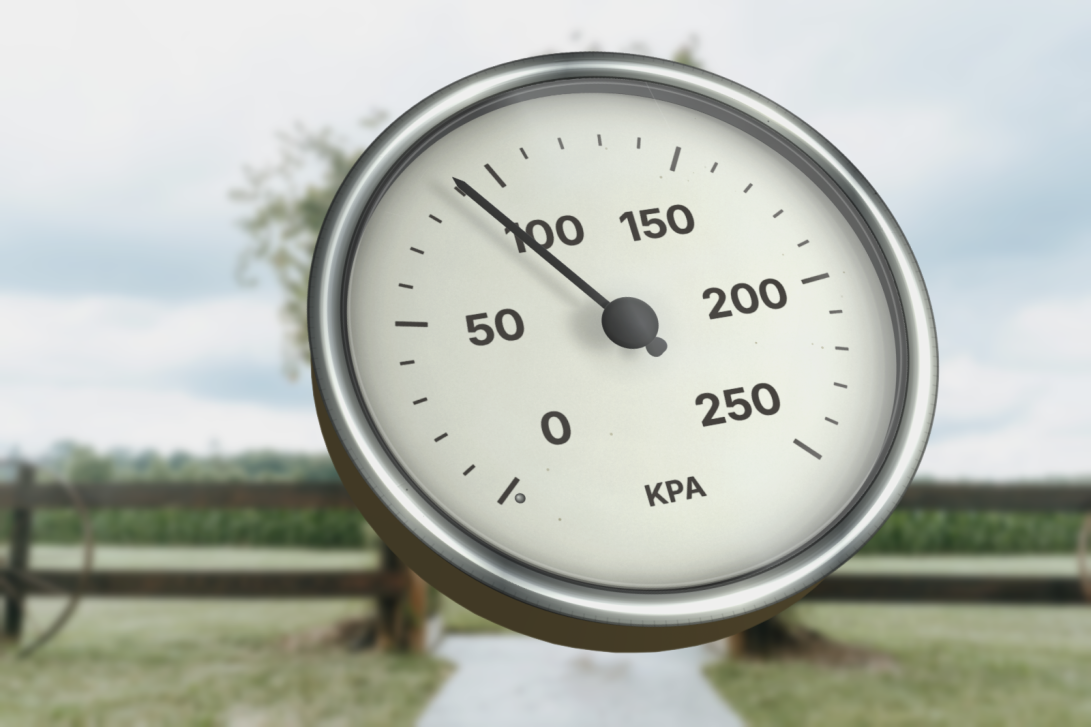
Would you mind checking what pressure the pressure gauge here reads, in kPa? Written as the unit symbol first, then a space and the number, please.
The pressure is kPa 90
